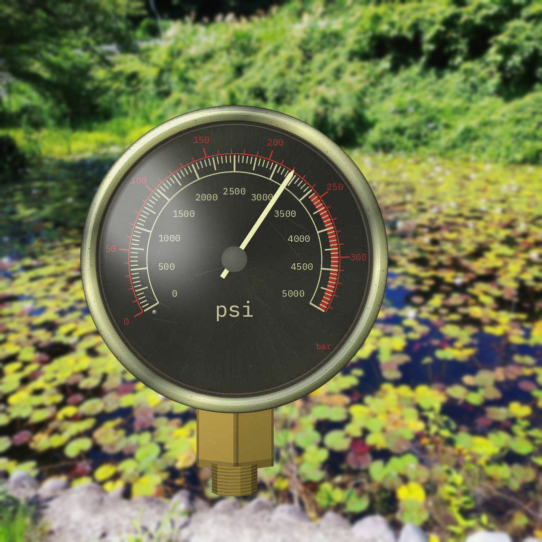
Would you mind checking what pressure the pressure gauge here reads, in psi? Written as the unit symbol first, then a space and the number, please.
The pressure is psi 3200
